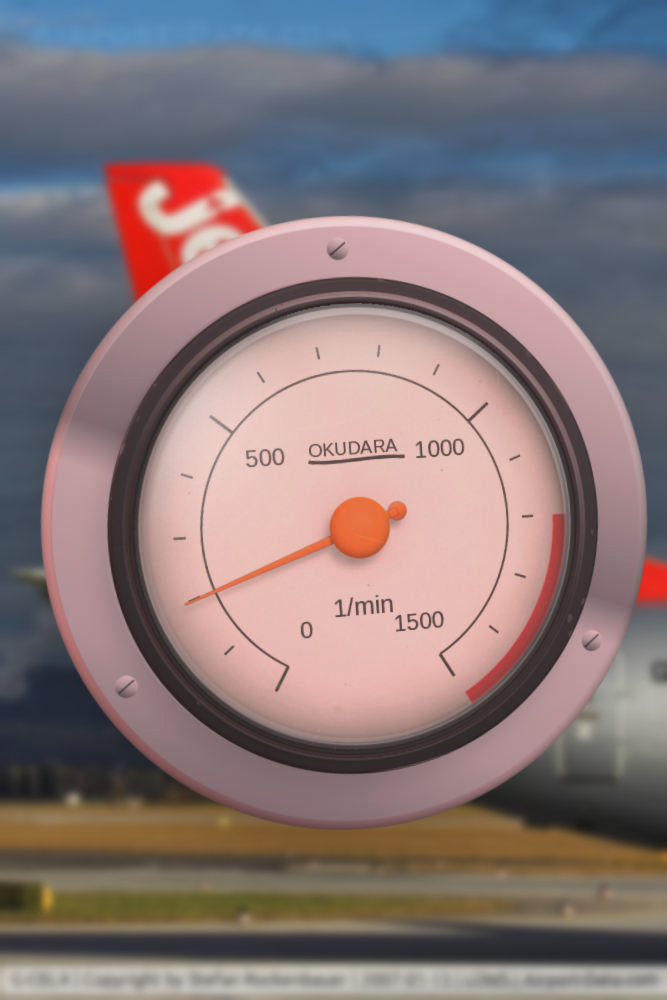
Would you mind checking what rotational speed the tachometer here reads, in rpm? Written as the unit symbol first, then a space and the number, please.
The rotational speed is rpm 200
